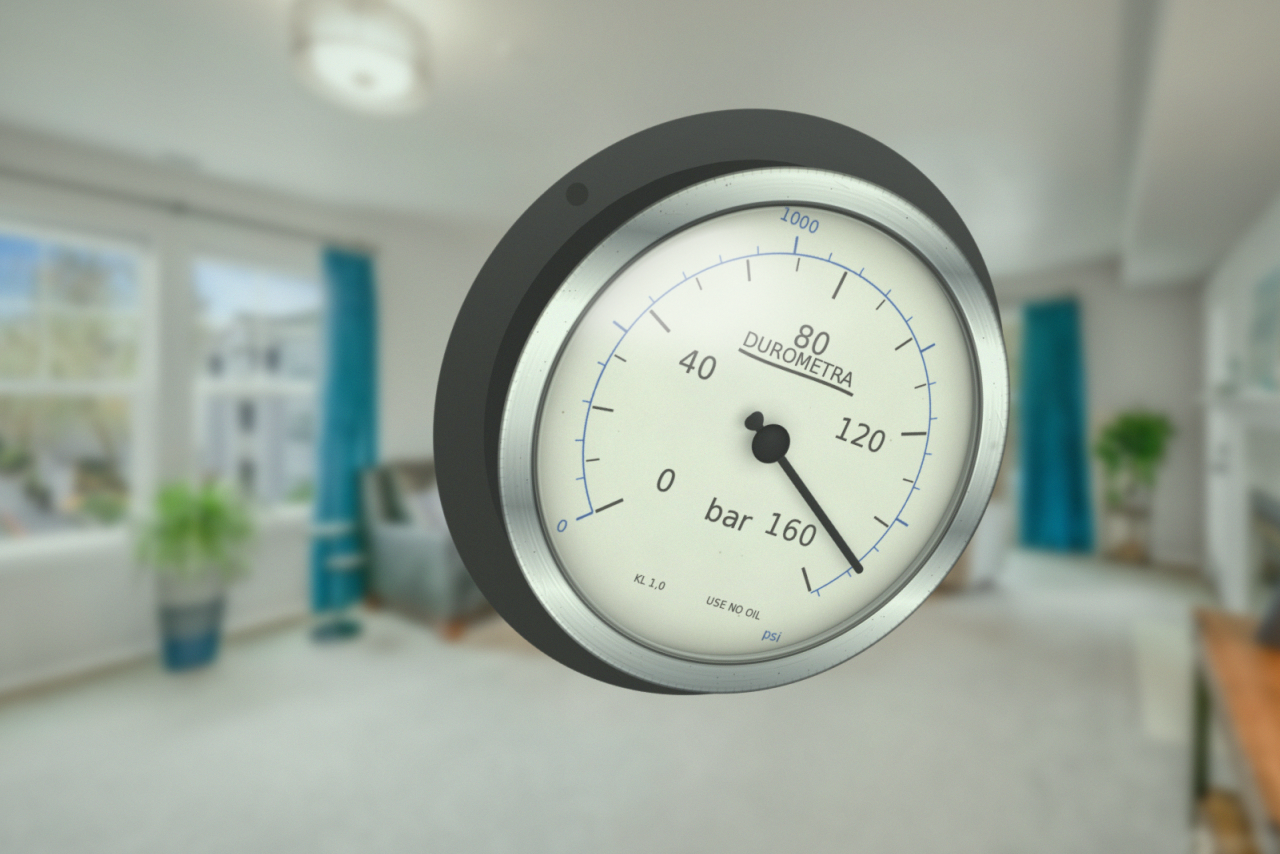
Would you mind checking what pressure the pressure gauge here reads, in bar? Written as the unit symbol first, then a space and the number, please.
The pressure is bar 150
